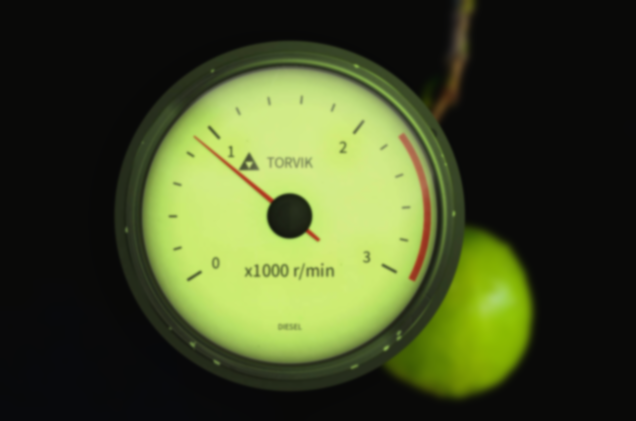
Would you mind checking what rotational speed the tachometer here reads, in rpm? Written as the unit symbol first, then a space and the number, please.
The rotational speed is rpm 900
